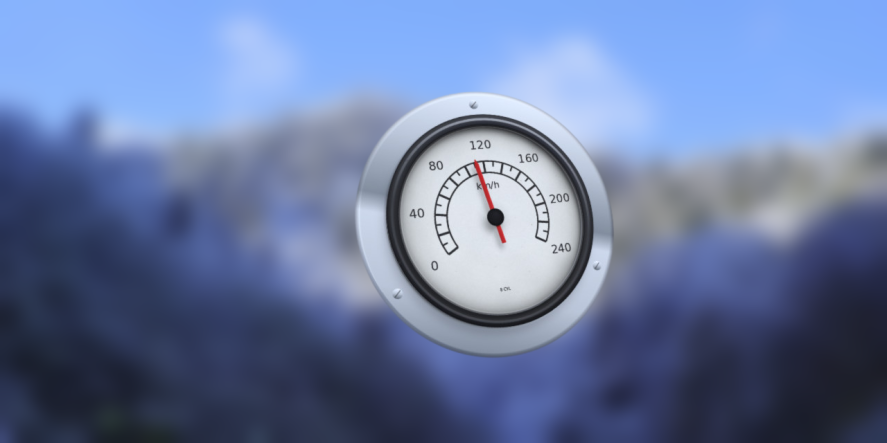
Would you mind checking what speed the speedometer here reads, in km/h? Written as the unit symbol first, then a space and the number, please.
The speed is km/h 110
